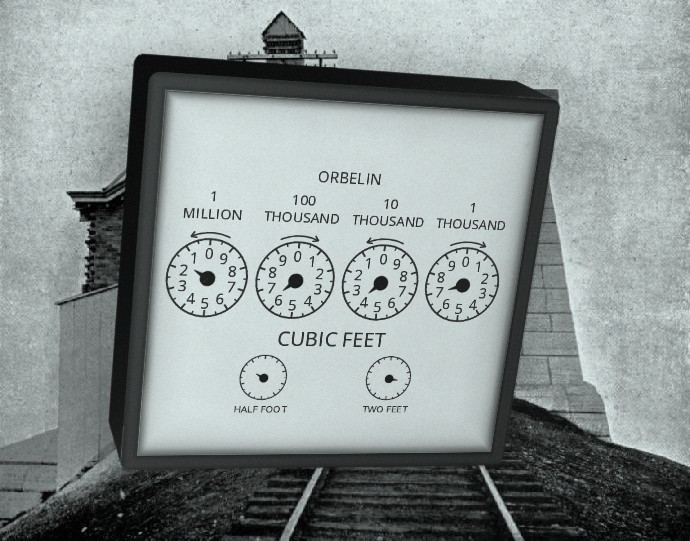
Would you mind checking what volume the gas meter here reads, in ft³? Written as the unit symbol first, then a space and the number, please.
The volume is ft³ 163700
